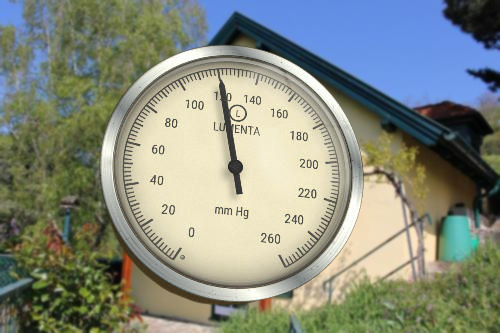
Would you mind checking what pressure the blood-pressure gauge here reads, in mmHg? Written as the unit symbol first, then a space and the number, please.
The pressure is mmHg 120
